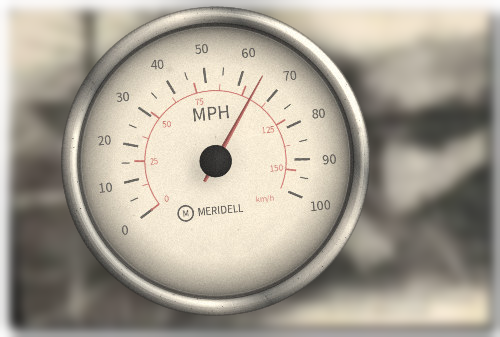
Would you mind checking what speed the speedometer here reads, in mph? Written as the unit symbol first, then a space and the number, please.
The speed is mph 65
